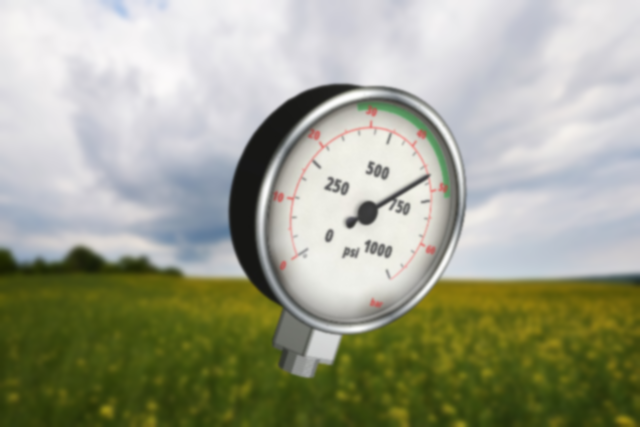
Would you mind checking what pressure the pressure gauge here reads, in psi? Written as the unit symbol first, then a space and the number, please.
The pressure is psi 675
